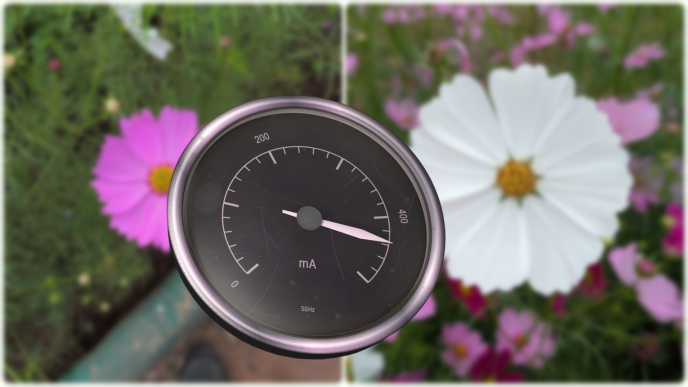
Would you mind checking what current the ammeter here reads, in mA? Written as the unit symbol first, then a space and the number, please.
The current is mA 440
